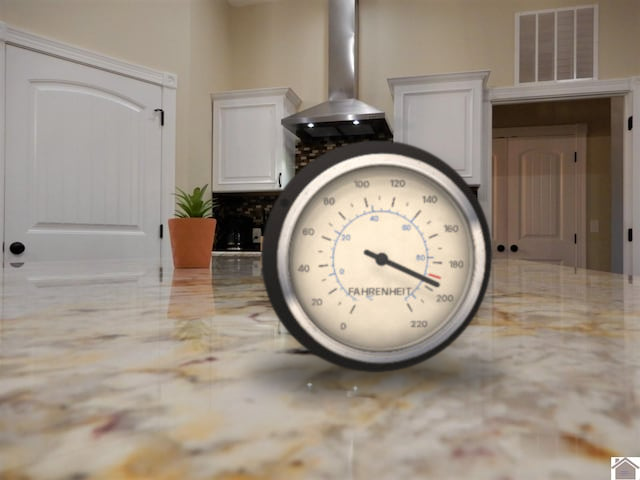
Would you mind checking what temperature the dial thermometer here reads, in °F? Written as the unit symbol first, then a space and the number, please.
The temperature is °F 195
